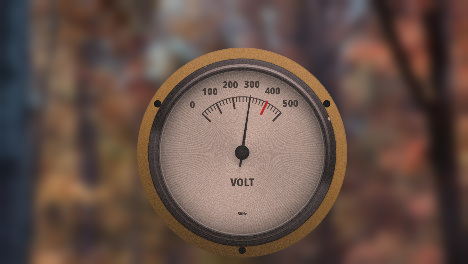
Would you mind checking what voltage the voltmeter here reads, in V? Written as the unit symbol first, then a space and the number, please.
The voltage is V 300
